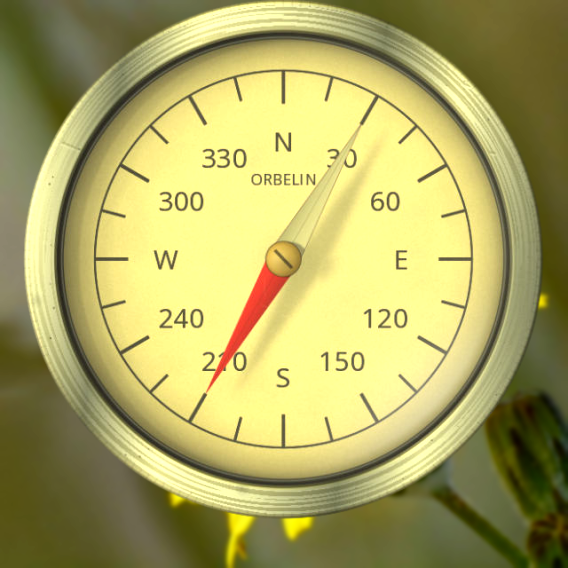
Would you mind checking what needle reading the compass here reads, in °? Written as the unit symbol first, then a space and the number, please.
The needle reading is ° 210
